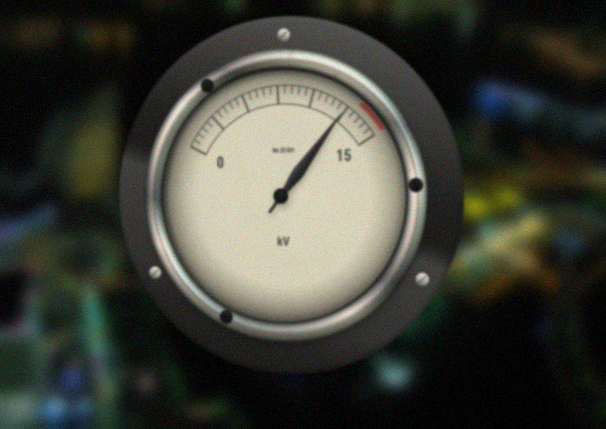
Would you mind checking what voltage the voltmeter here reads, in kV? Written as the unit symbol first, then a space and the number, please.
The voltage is kV 12.5
